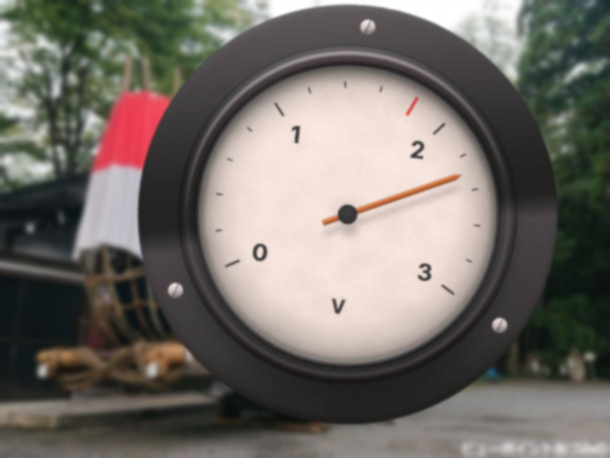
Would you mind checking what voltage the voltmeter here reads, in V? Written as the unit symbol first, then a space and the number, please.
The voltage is V 2.3
